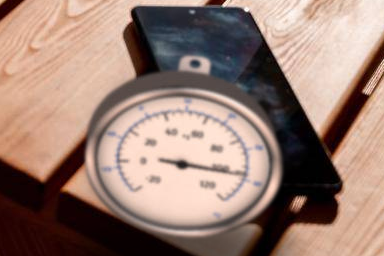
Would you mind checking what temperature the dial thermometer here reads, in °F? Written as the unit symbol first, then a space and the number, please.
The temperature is °F 100
